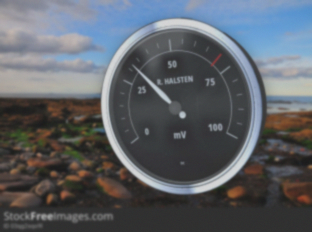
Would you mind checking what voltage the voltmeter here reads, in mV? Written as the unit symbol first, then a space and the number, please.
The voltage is mV 32.5
